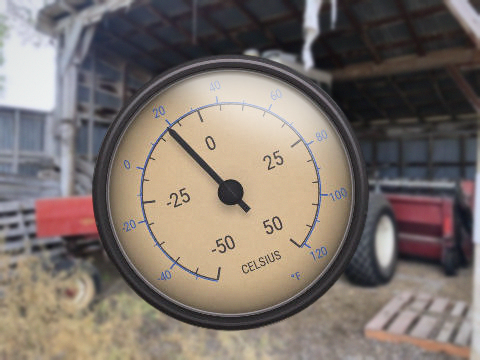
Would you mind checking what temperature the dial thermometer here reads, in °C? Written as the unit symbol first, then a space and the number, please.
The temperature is °C -7.5
